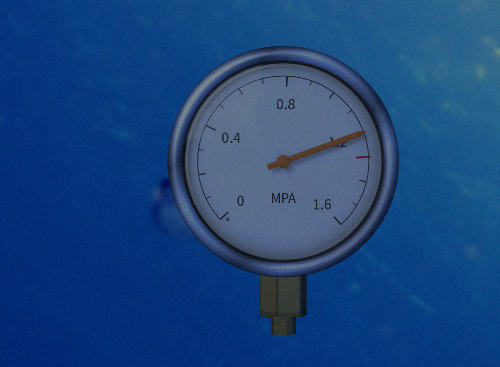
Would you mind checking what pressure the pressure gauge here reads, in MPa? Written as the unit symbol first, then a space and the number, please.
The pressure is MPa 1.2
